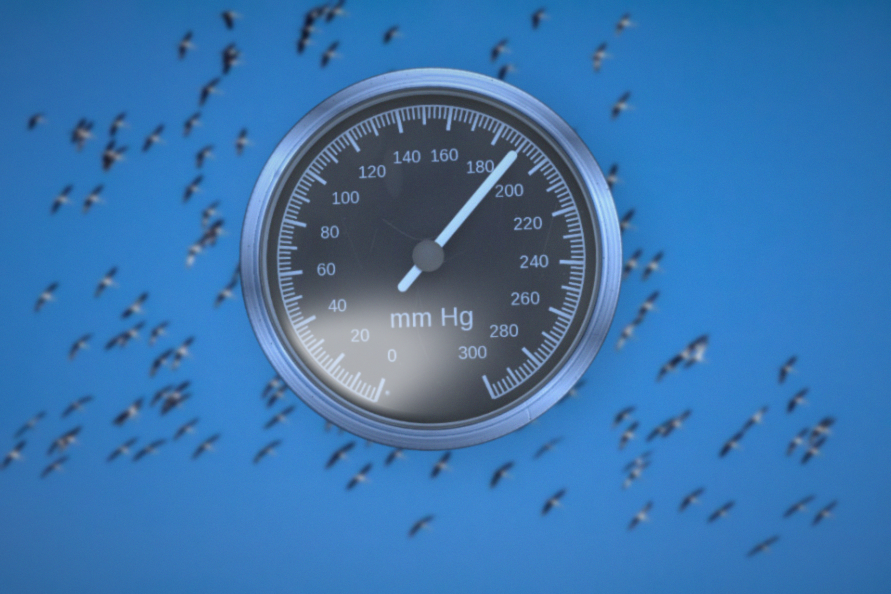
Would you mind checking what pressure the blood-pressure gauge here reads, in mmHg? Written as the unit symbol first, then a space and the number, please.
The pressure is mmHg 190
